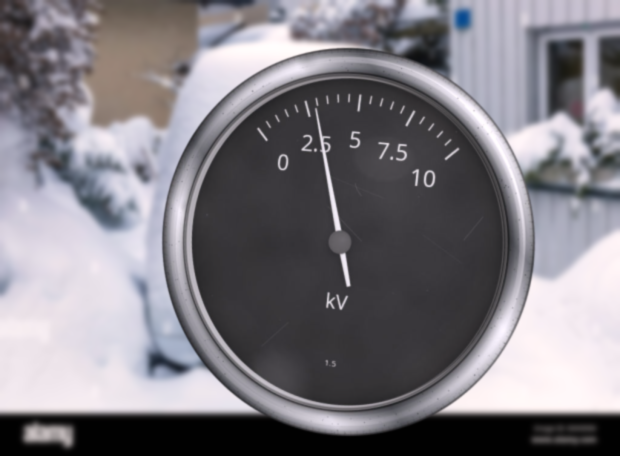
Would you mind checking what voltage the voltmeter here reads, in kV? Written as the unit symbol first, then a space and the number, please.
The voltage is kV 3
